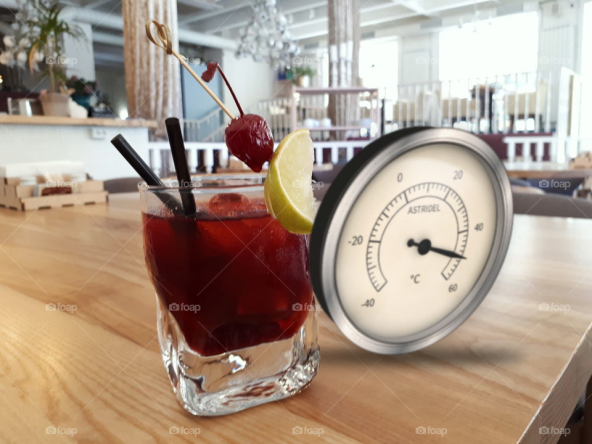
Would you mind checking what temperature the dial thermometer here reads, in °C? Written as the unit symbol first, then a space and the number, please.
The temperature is °C 50
